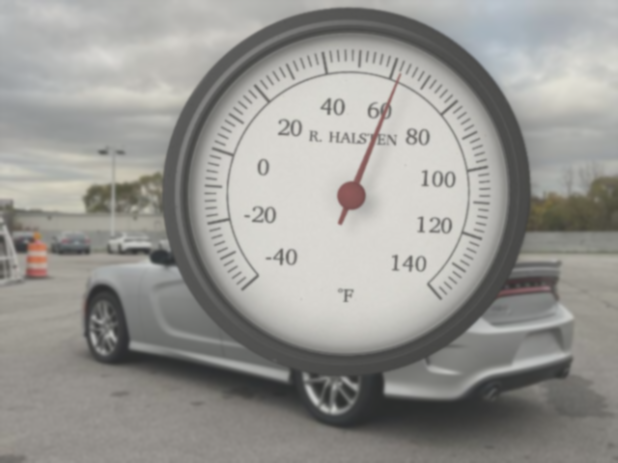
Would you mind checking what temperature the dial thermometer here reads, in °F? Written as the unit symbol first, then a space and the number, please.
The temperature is °F 62
